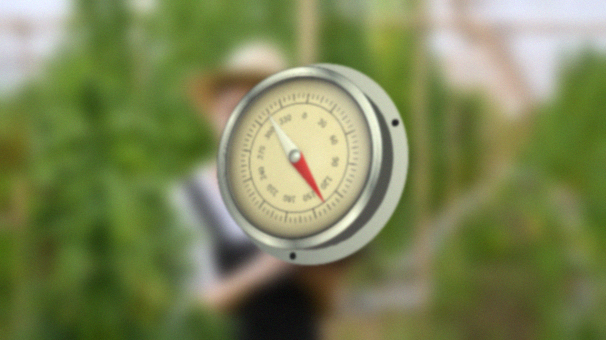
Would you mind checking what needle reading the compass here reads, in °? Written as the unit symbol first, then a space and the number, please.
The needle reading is ° 135
